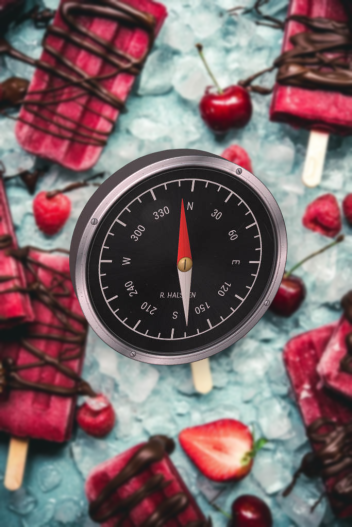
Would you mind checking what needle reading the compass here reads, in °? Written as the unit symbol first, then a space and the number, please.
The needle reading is ° 350
